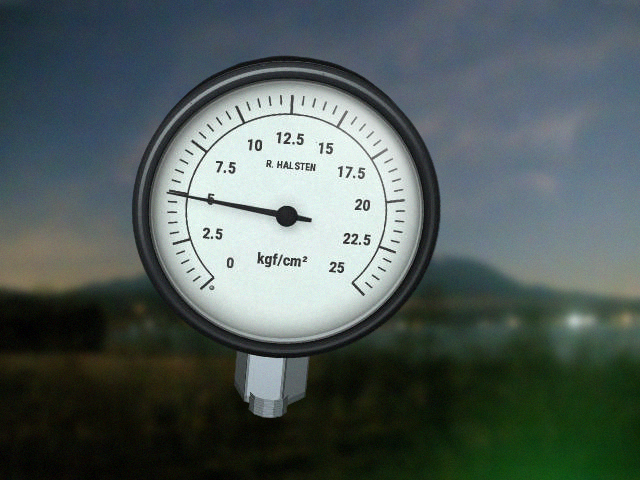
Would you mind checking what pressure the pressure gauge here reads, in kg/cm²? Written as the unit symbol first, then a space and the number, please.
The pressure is kg/cm² 5
